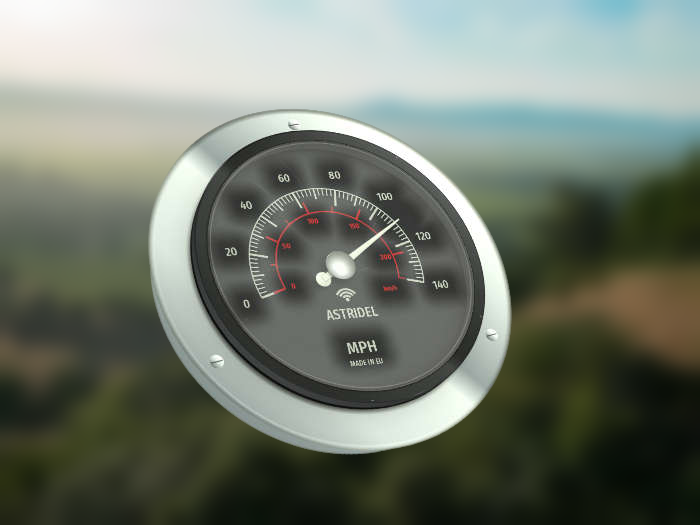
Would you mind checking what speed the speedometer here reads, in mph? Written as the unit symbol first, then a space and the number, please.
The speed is mph 110
